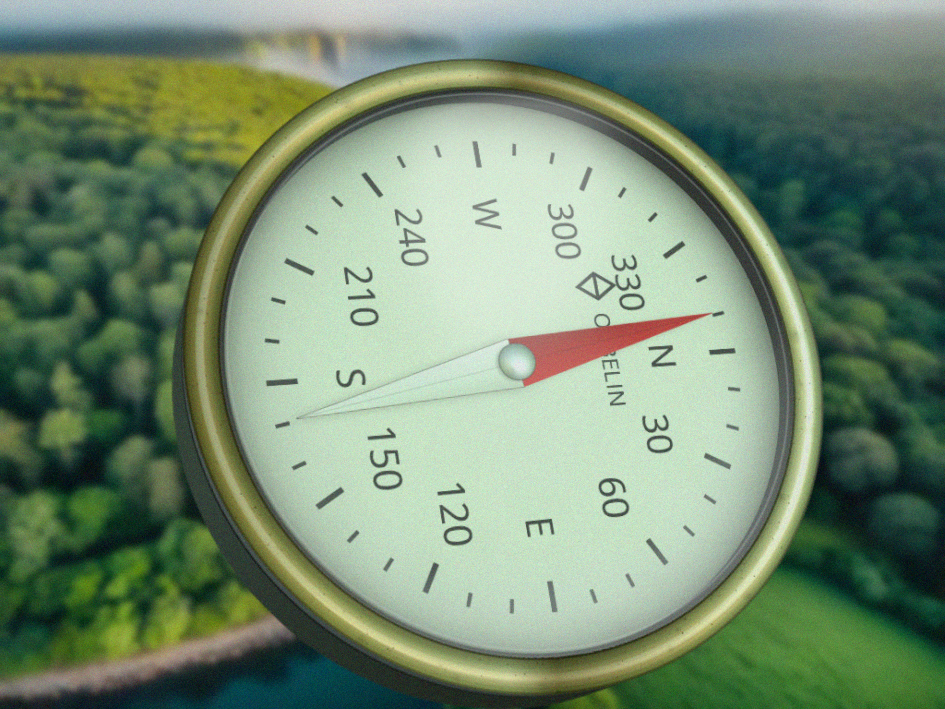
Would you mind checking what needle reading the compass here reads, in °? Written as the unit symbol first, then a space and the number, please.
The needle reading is ° 350
